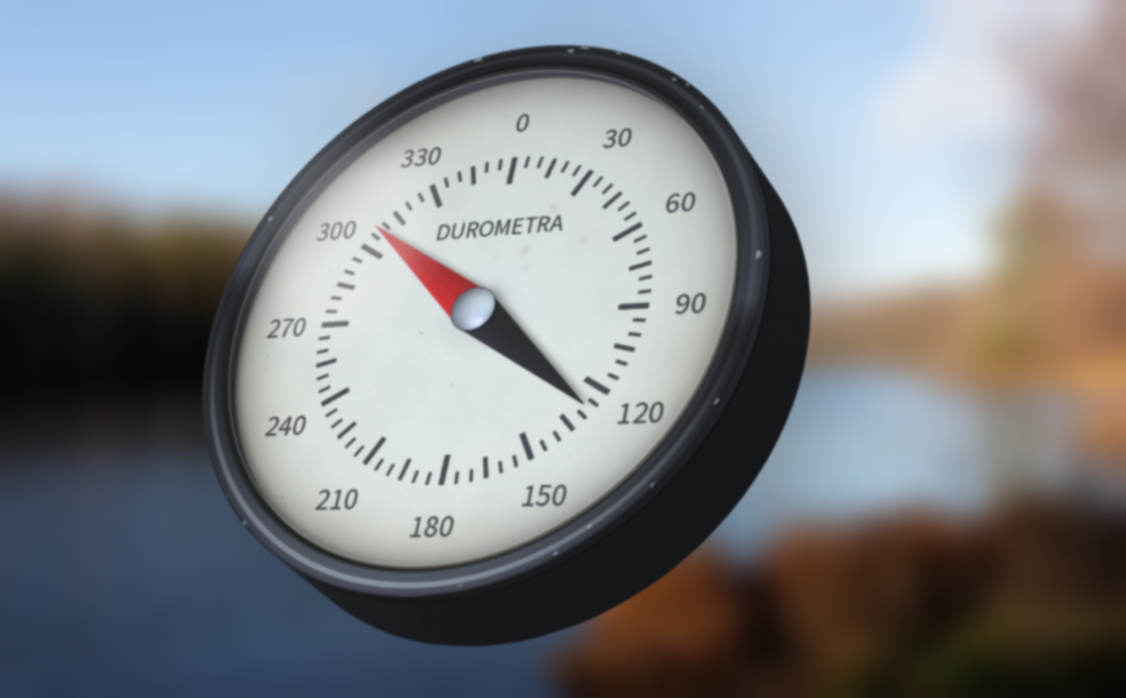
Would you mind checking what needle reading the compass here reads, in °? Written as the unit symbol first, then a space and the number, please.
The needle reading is ° 307.5
